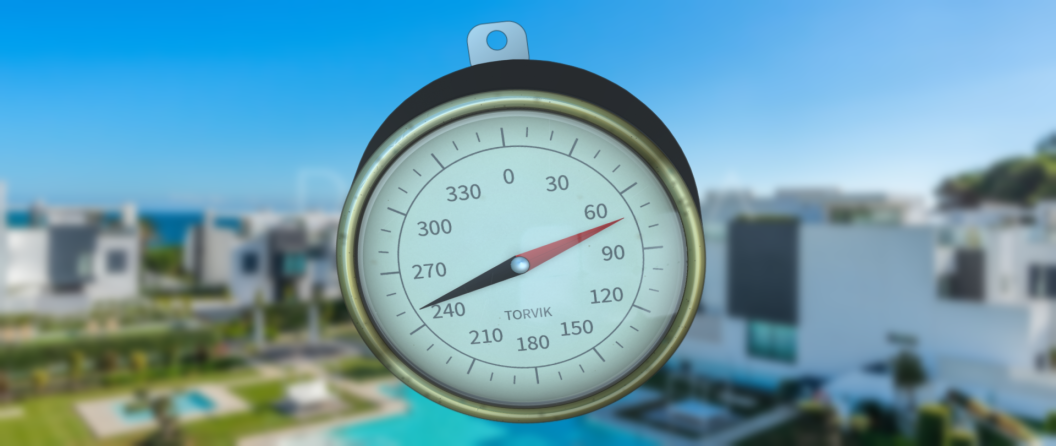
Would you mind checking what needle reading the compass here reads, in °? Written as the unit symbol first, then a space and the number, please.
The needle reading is ° 70
